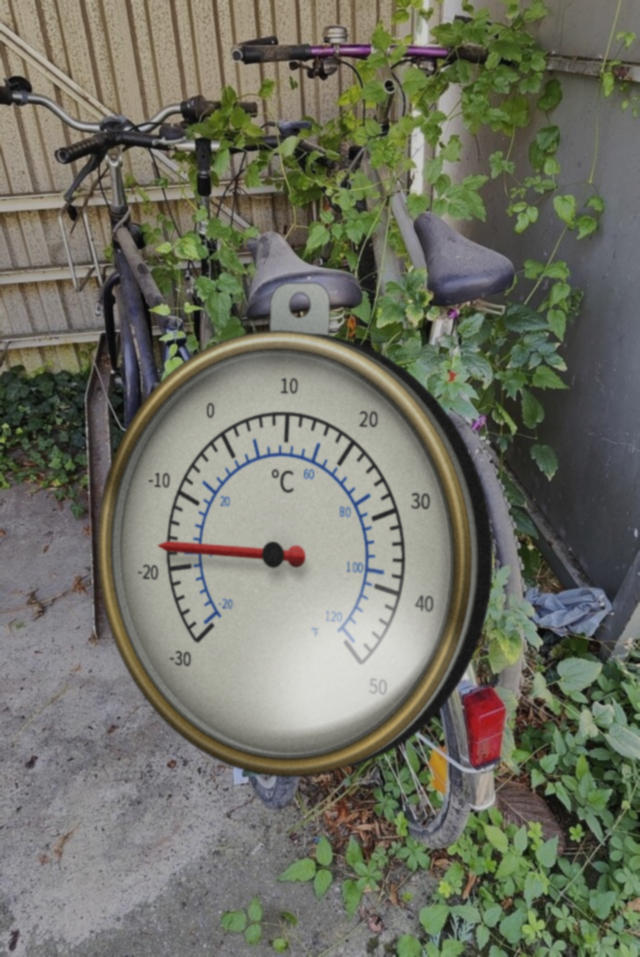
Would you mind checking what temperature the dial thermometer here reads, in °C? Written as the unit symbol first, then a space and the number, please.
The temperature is °C -17
